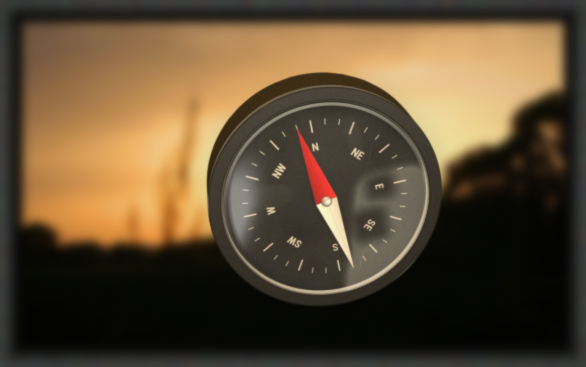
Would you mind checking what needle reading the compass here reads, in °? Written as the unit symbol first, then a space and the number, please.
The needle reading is ° 350
